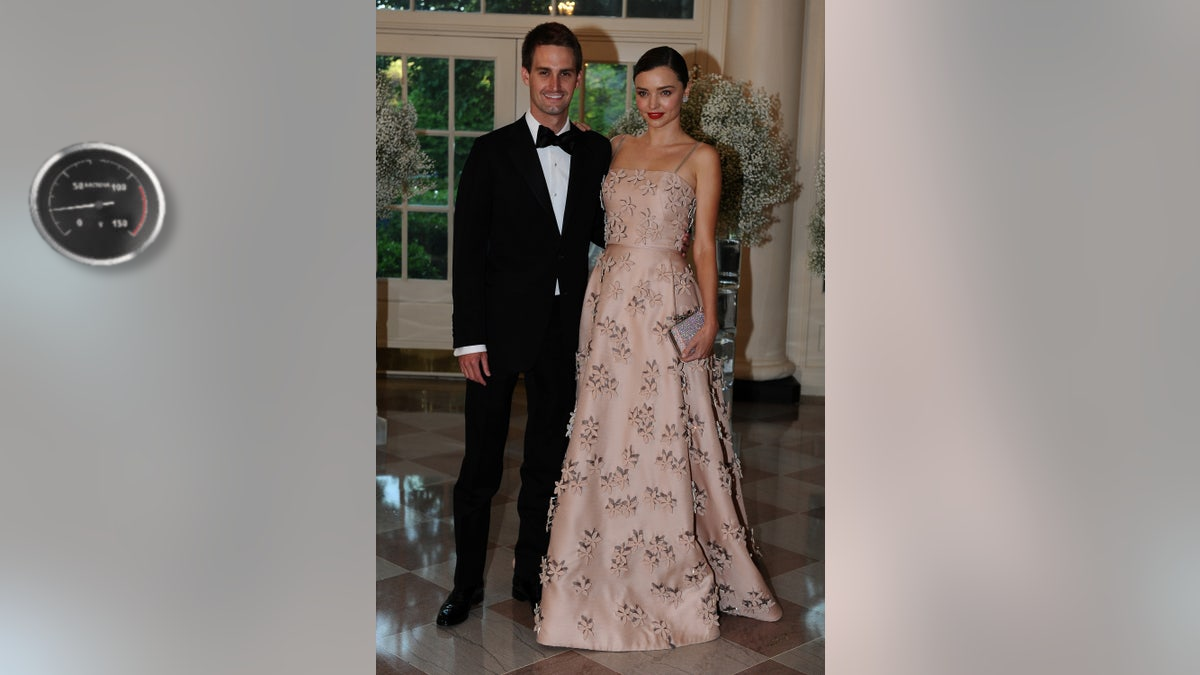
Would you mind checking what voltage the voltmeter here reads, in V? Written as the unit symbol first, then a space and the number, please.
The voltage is V 20
